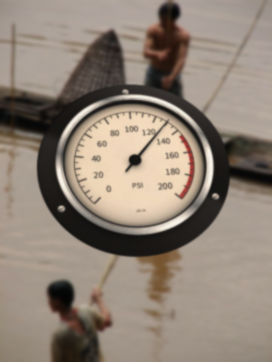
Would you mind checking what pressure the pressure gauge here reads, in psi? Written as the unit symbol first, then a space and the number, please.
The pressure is psi 130
